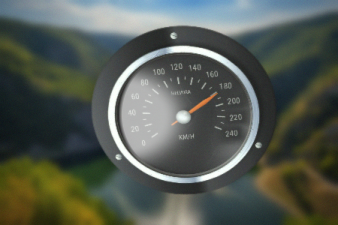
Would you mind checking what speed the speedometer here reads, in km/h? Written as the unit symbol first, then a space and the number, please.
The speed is km/h 180
